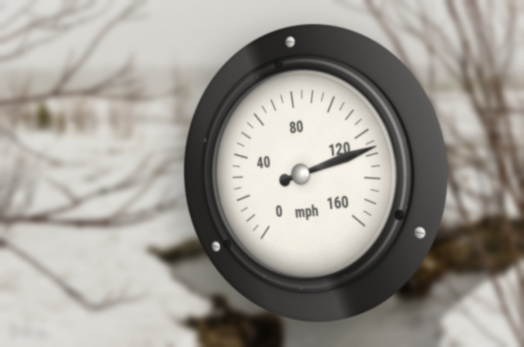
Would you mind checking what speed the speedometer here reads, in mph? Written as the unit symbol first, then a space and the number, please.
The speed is mph 127.5
